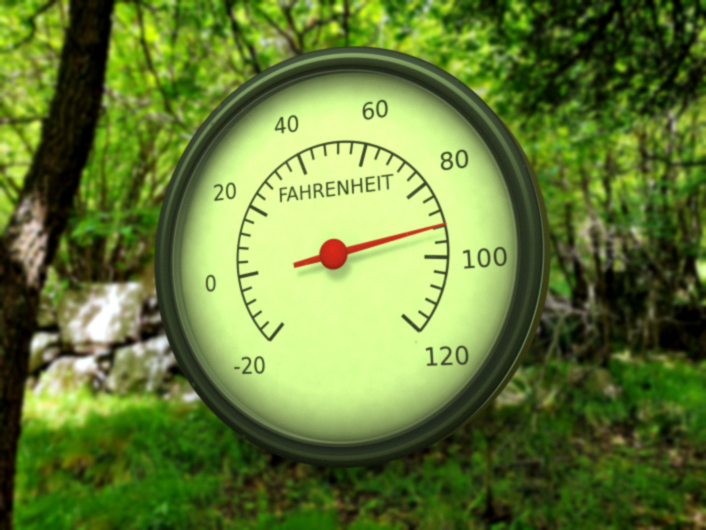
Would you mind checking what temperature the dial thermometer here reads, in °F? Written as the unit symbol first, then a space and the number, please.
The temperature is °F 92
